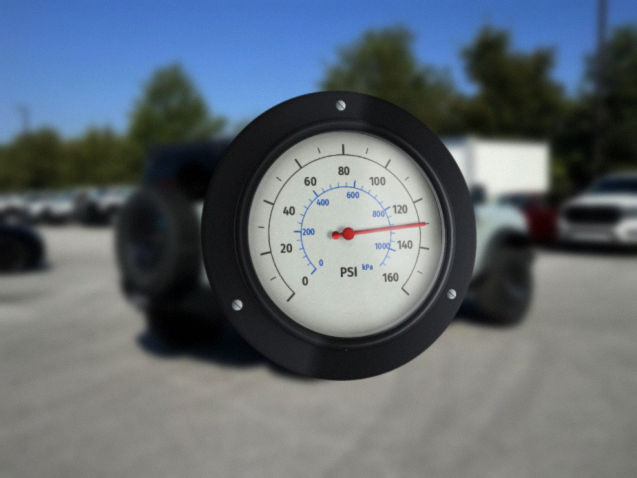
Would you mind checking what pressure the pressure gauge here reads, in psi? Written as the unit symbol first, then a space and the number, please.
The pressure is psi 130
